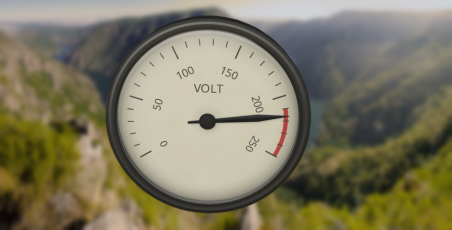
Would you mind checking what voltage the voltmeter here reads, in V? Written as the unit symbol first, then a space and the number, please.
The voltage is V 215
